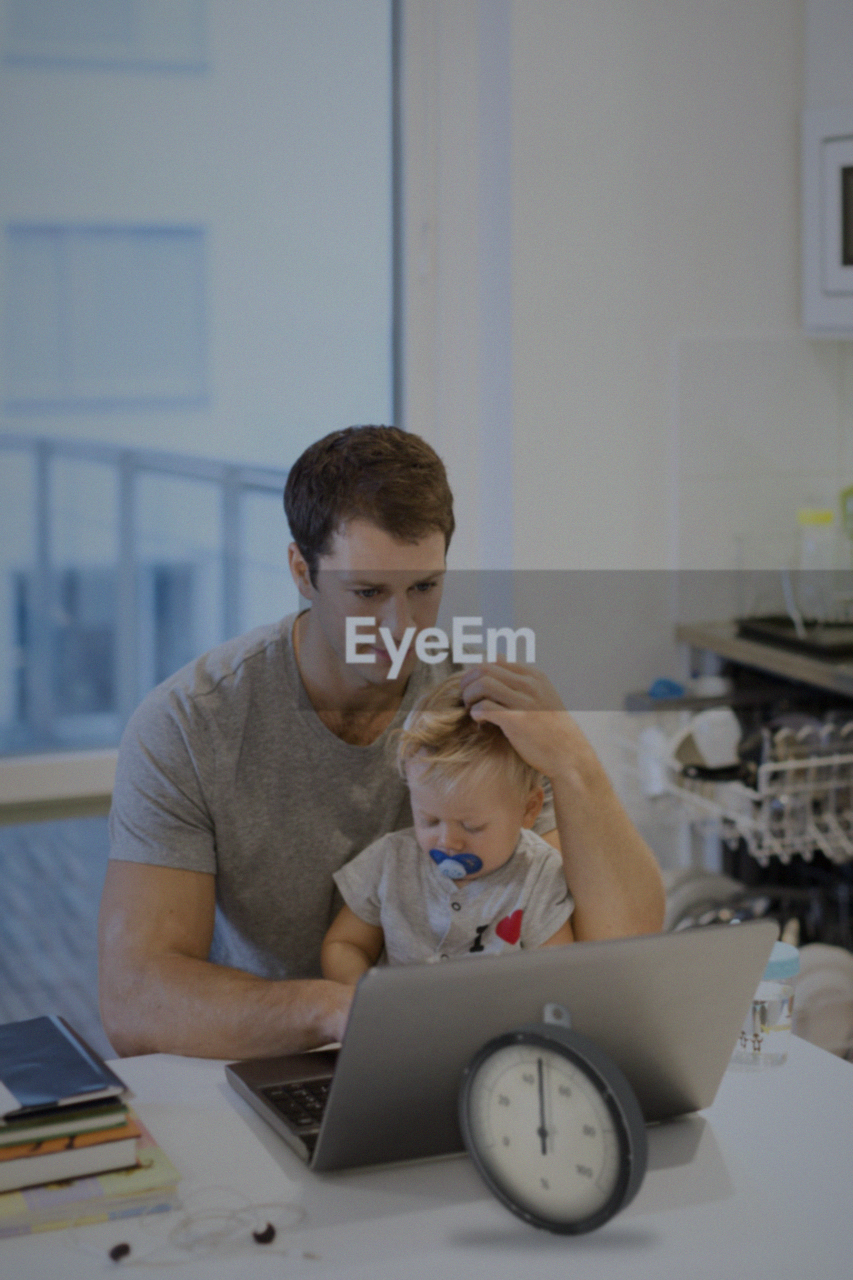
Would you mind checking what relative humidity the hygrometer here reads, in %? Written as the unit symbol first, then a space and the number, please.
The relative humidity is % 48
